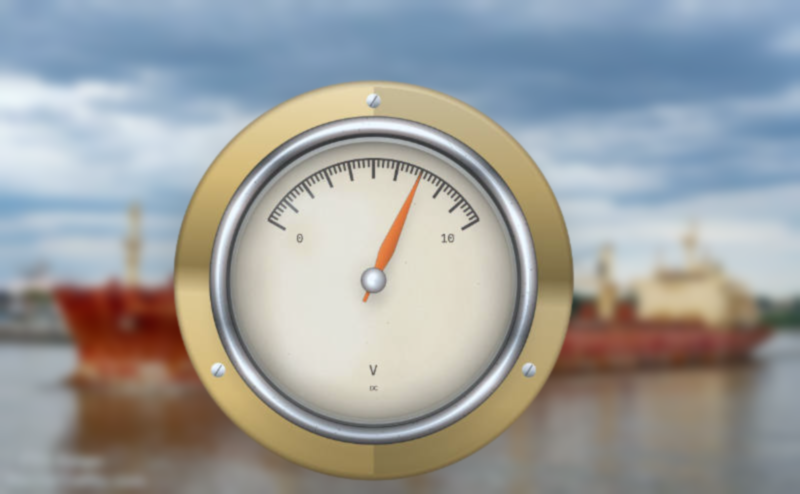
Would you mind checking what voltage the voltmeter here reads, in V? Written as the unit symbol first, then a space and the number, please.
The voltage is V 7
